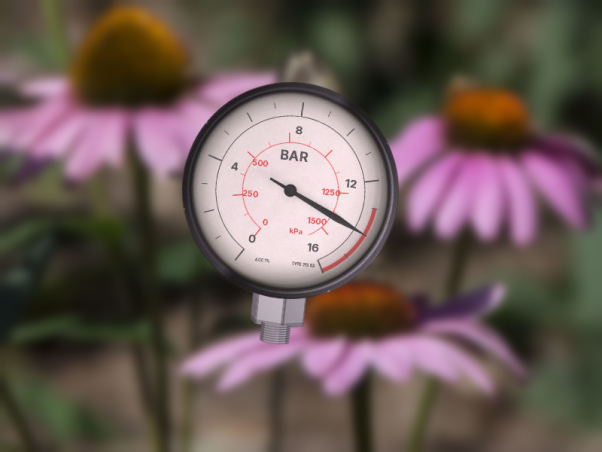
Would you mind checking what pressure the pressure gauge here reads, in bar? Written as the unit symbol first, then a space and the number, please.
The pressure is bar 14
